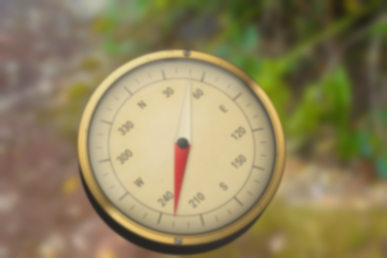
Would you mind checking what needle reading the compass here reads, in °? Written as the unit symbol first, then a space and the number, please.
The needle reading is ° 230
